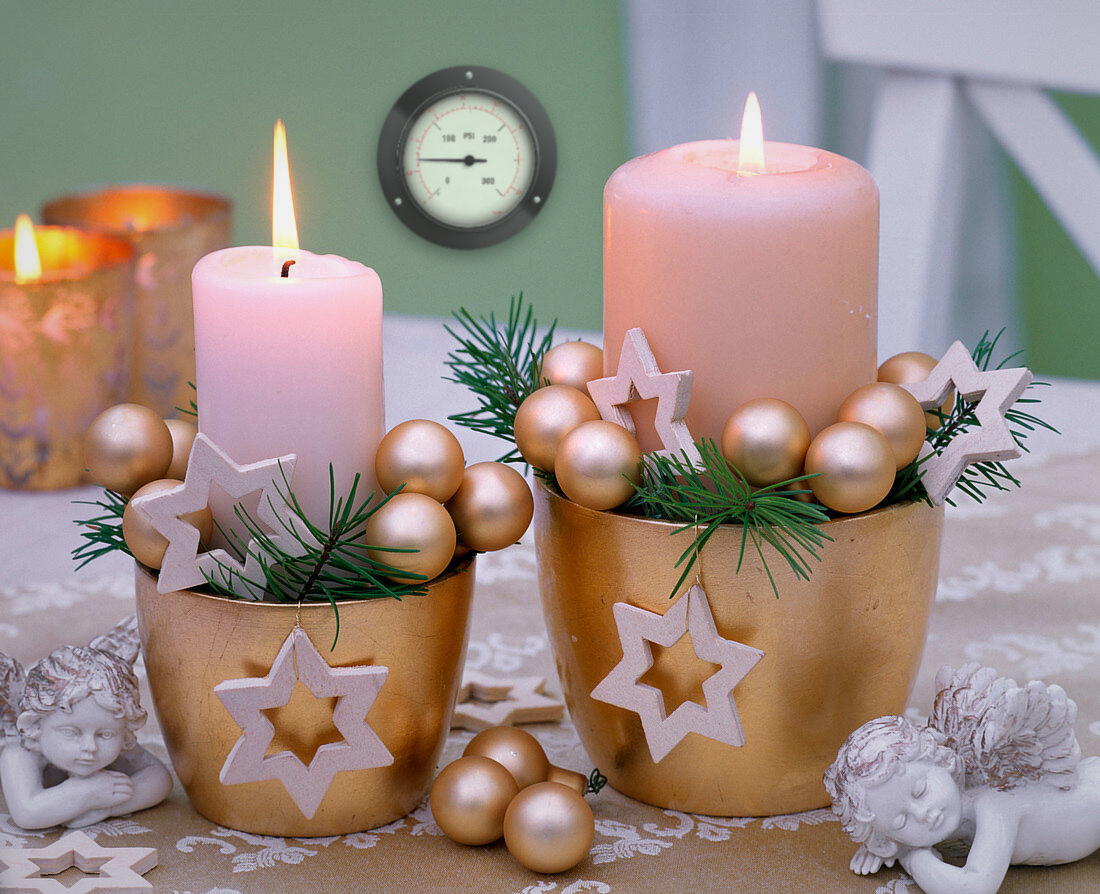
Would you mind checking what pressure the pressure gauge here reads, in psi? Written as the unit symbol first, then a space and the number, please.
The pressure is psi 50
